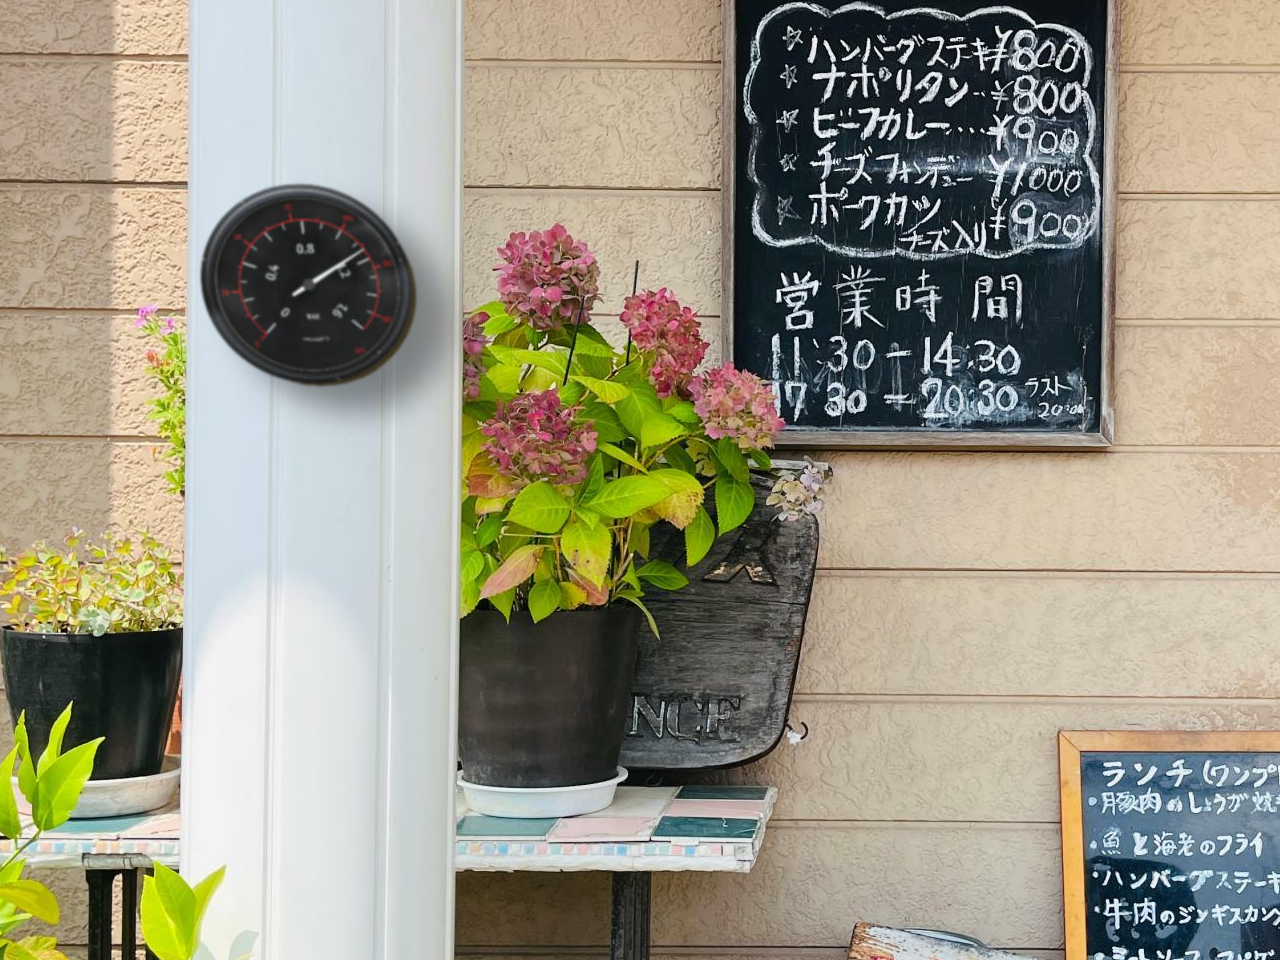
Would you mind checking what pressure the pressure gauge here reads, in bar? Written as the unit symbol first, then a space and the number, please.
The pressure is bar 1.15
